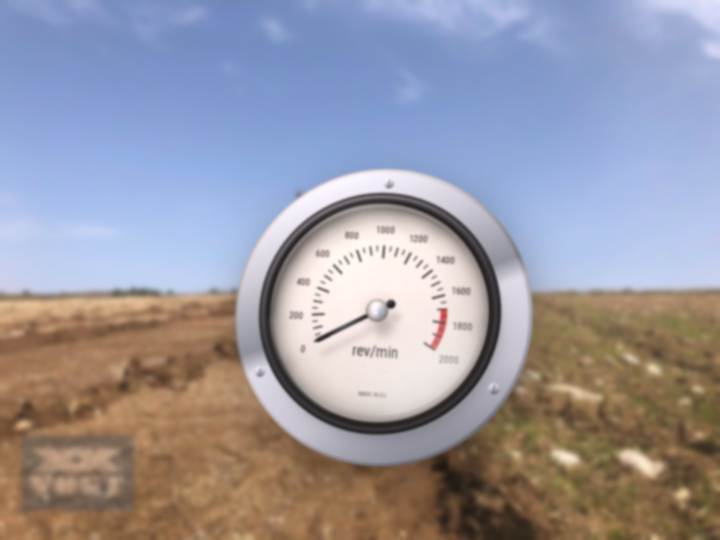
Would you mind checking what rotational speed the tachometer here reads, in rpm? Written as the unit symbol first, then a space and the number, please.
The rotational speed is rpm 0
